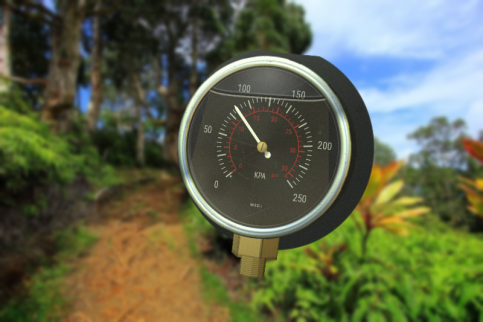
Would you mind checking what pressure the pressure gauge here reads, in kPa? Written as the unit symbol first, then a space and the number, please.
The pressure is kPa 85
